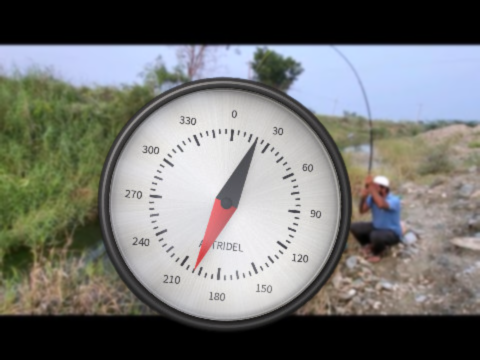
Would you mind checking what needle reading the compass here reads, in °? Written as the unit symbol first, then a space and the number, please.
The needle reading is ° 200
